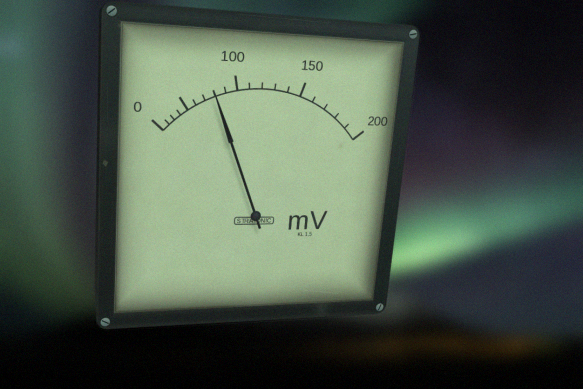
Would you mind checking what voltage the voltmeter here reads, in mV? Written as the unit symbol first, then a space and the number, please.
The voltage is mV 80
